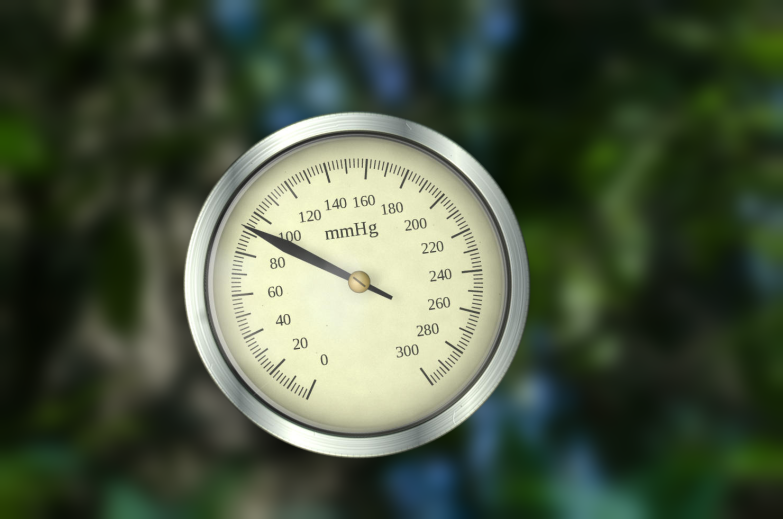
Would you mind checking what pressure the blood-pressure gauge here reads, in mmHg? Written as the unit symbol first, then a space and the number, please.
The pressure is mmHg 92
